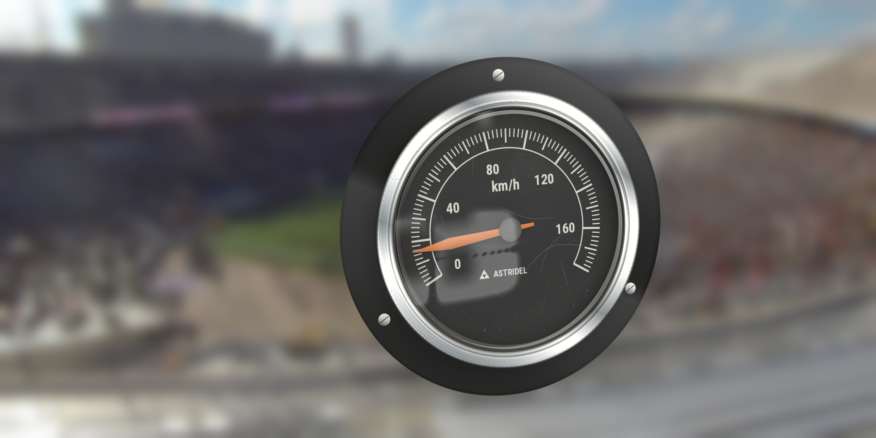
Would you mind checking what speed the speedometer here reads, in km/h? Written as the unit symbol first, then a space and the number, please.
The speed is km/h 16
